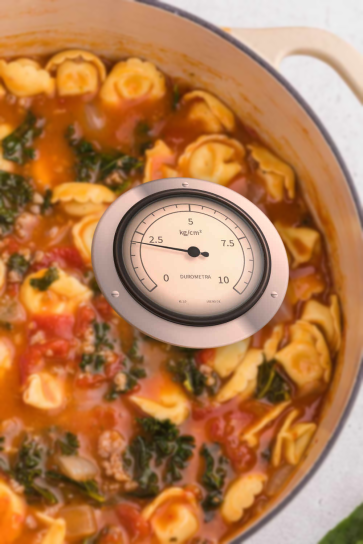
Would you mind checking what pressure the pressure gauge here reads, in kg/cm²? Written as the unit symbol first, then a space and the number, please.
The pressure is kg/cm² 2
